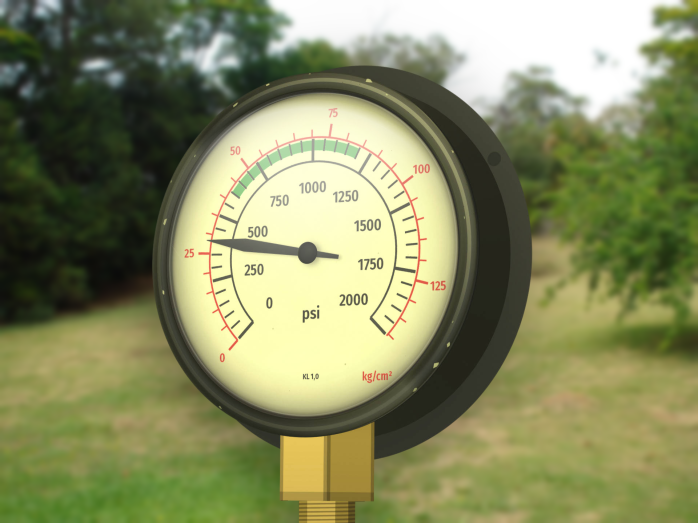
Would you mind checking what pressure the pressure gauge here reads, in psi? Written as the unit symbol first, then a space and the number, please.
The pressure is psi 400
